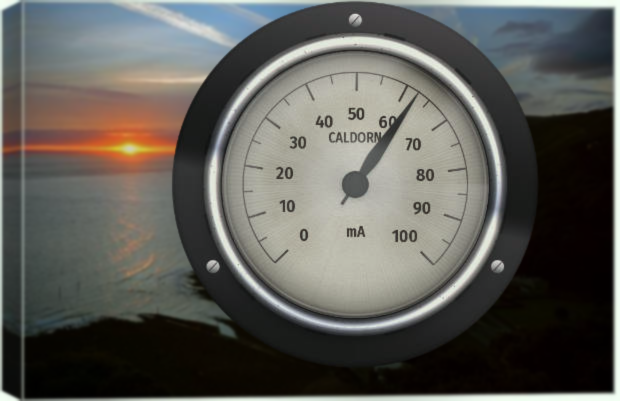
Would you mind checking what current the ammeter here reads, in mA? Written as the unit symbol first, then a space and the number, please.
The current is mA 62.5
